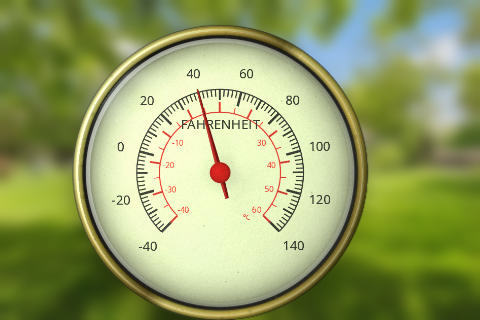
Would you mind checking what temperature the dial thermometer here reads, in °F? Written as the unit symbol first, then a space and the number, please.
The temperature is °F 40
